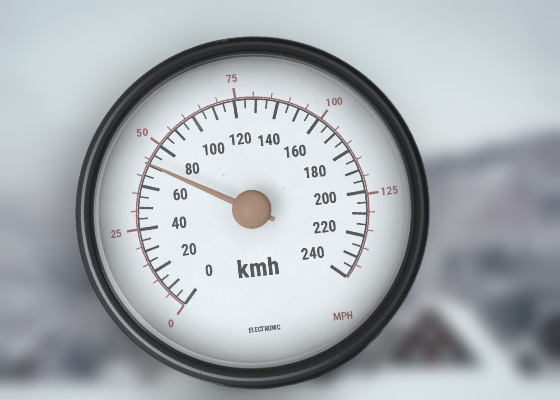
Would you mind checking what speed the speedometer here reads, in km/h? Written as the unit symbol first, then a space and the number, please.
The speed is km/h 70
